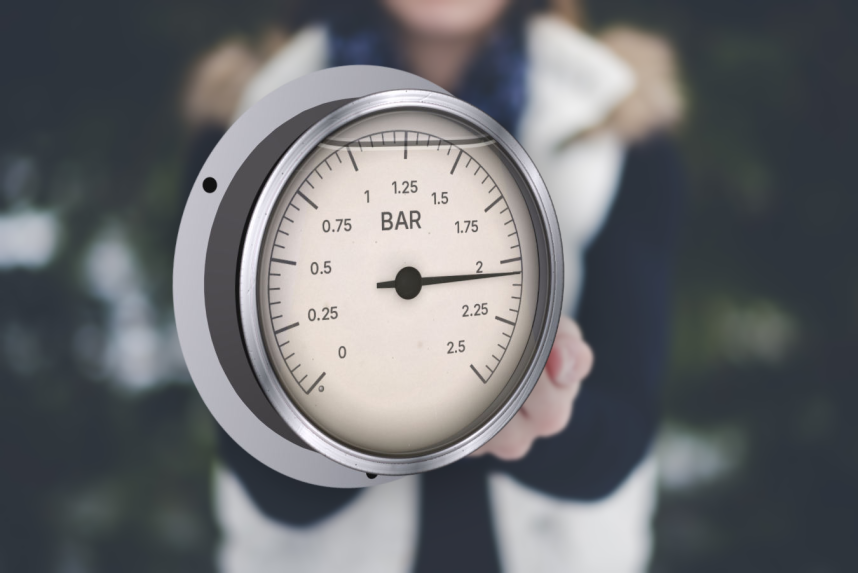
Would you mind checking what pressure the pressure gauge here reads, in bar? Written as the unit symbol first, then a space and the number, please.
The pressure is bar 2.05
